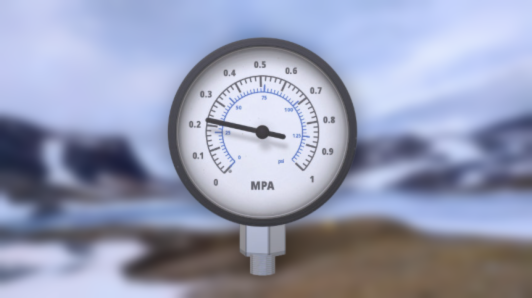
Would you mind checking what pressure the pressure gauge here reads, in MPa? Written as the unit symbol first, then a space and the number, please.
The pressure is MPa 0.22
